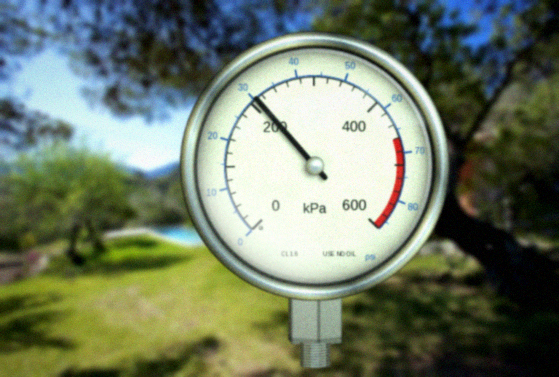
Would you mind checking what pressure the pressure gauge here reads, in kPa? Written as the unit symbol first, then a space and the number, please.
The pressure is kPa 210
